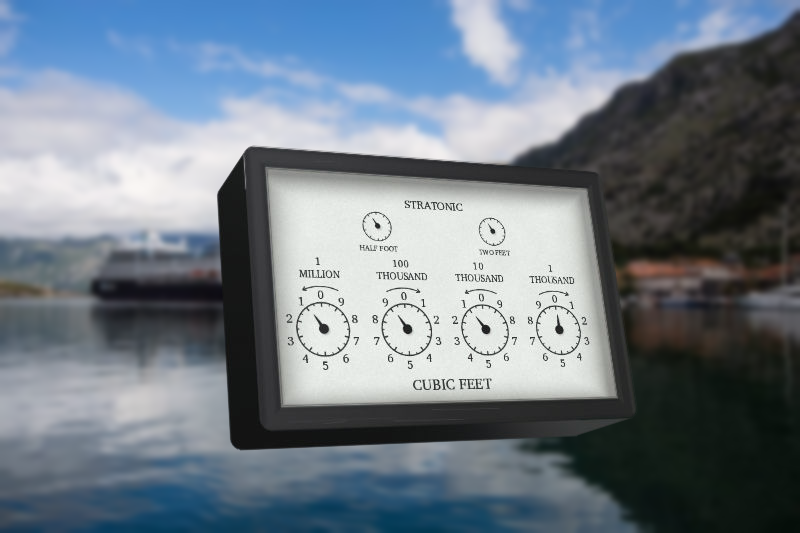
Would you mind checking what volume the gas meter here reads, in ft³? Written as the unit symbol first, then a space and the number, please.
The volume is ft³ 91000
